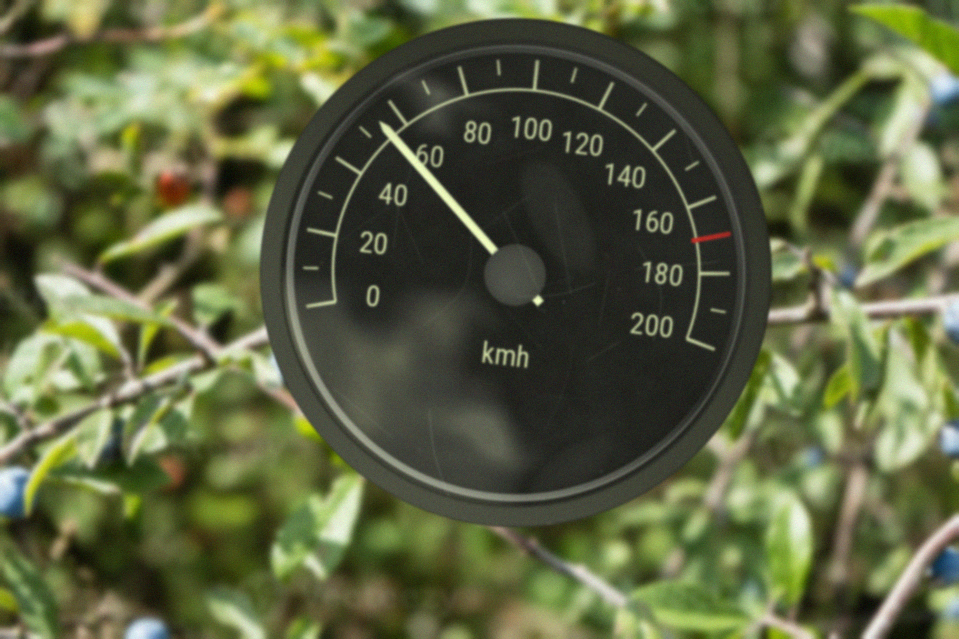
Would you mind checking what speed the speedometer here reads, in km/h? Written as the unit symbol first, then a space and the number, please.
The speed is km/h 55
